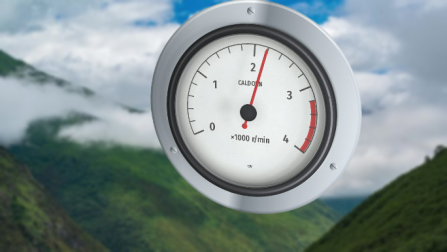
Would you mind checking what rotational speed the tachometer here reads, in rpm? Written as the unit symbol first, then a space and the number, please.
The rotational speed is rpm 2200
